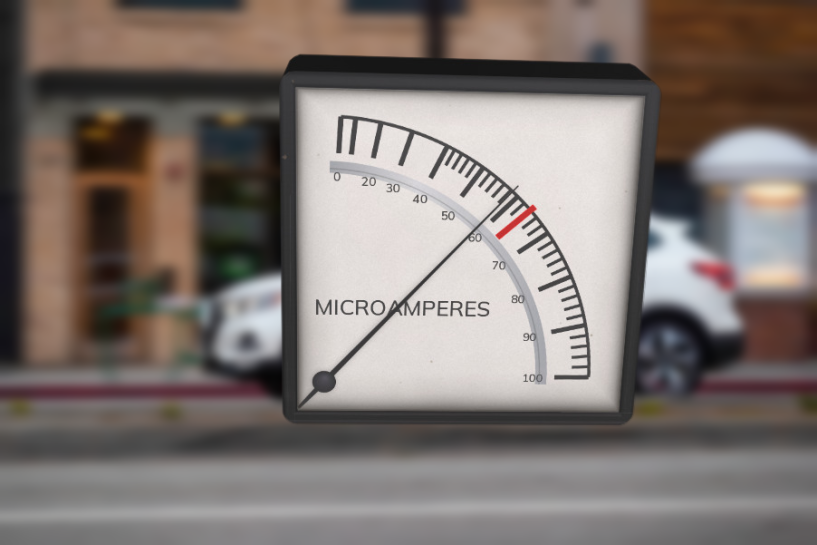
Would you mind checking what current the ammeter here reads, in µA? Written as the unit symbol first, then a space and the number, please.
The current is µA 58
